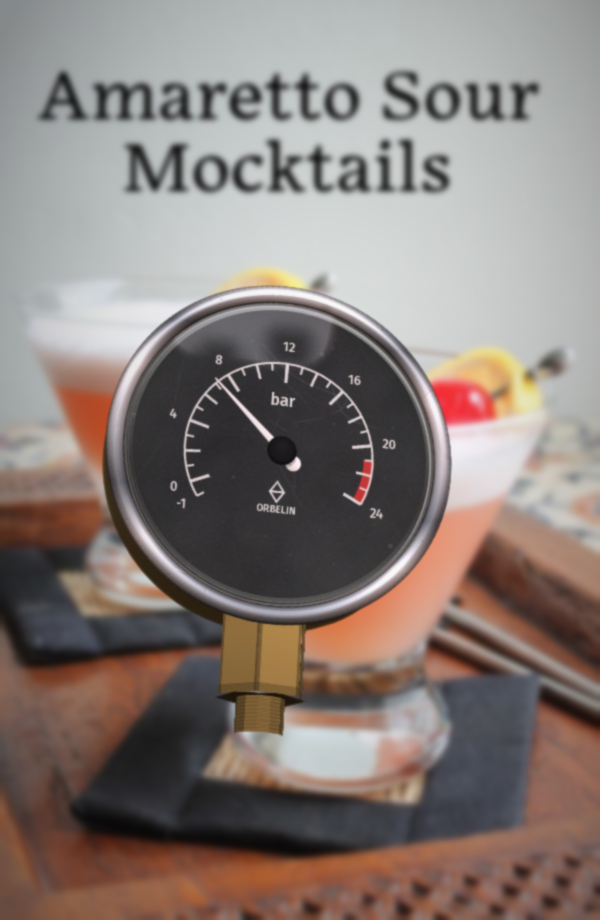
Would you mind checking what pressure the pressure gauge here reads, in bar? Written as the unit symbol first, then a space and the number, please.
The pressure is bar 7
